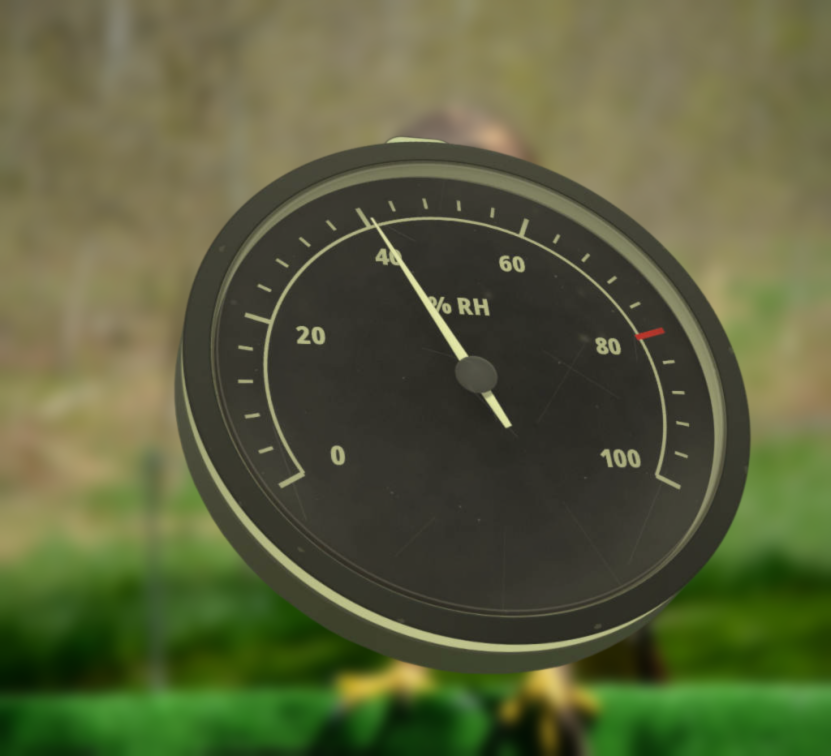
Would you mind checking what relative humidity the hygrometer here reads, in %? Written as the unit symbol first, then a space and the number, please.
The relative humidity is % 40
